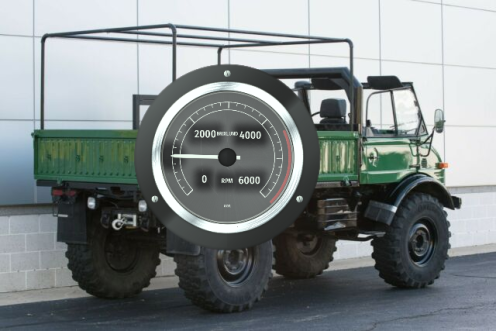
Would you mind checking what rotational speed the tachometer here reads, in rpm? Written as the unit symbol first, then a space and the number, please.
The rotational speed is rpm 1000
